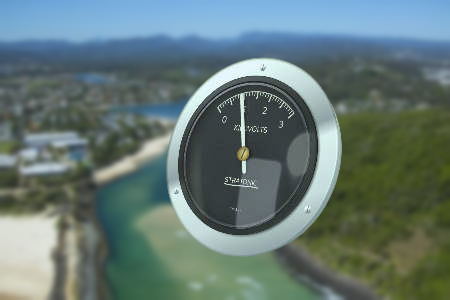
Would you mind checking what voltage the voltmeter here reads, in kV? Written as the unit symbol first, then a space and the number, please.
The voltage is kV 1
